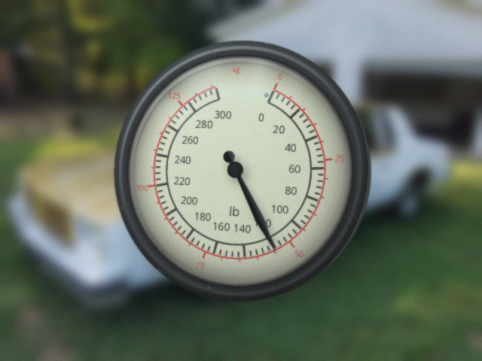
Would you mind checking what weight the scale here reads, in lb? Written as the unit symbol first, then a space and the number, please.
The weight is lb 120
